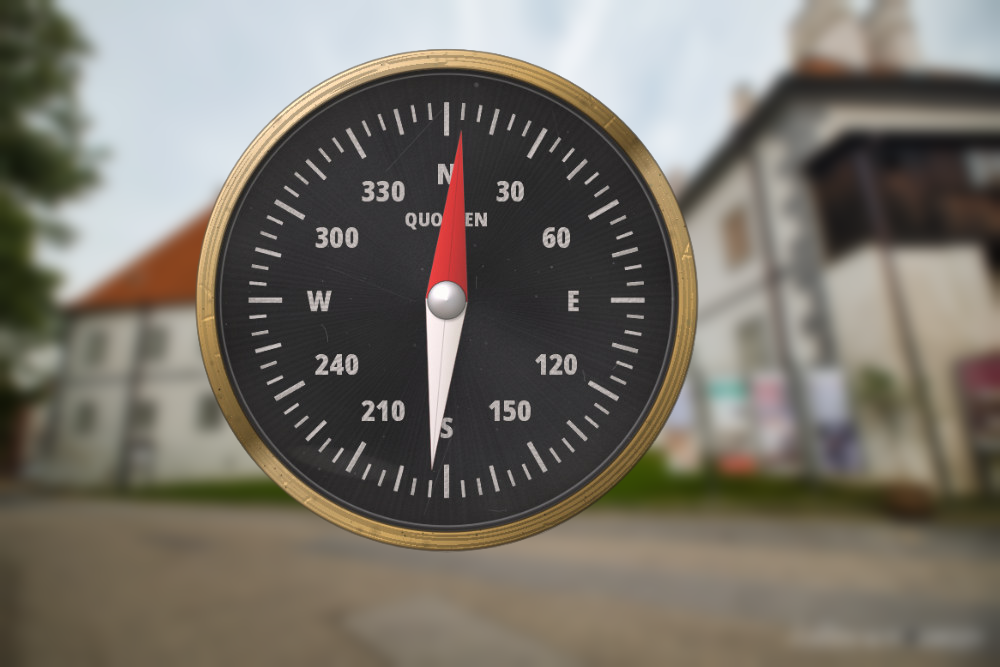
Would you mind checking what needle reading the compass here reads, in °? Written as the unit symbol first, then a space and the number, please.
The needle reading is ° 5
